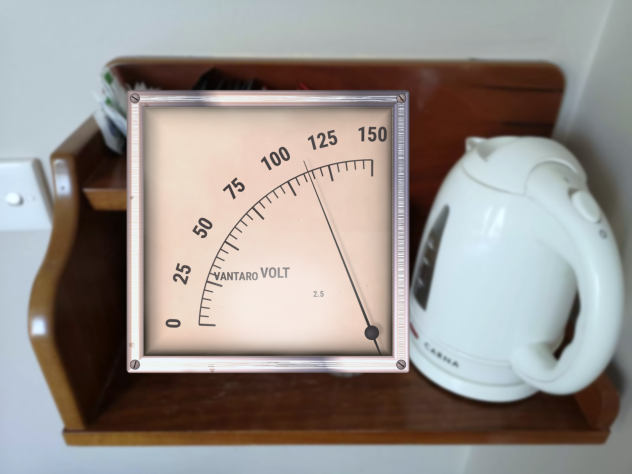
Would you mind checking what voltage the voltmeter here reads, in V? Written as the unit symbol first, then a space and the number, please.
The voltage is V 112.5
